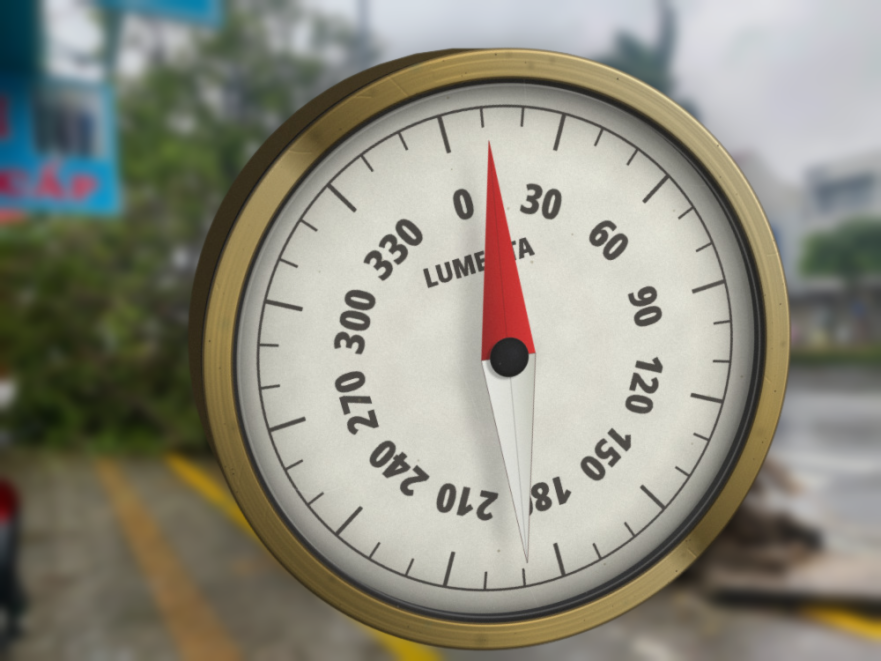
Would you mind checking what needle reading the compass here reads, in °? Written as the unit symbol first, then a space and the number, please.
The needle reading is ° 10
